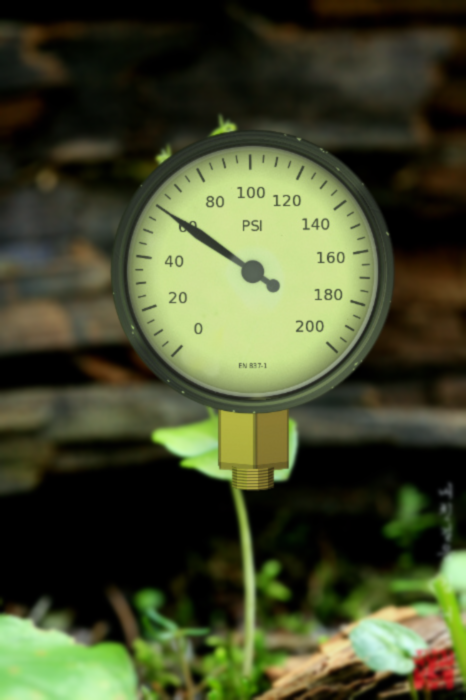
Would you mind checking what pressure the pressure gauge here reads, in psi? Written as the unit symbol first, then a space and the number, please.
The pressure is psi 60
